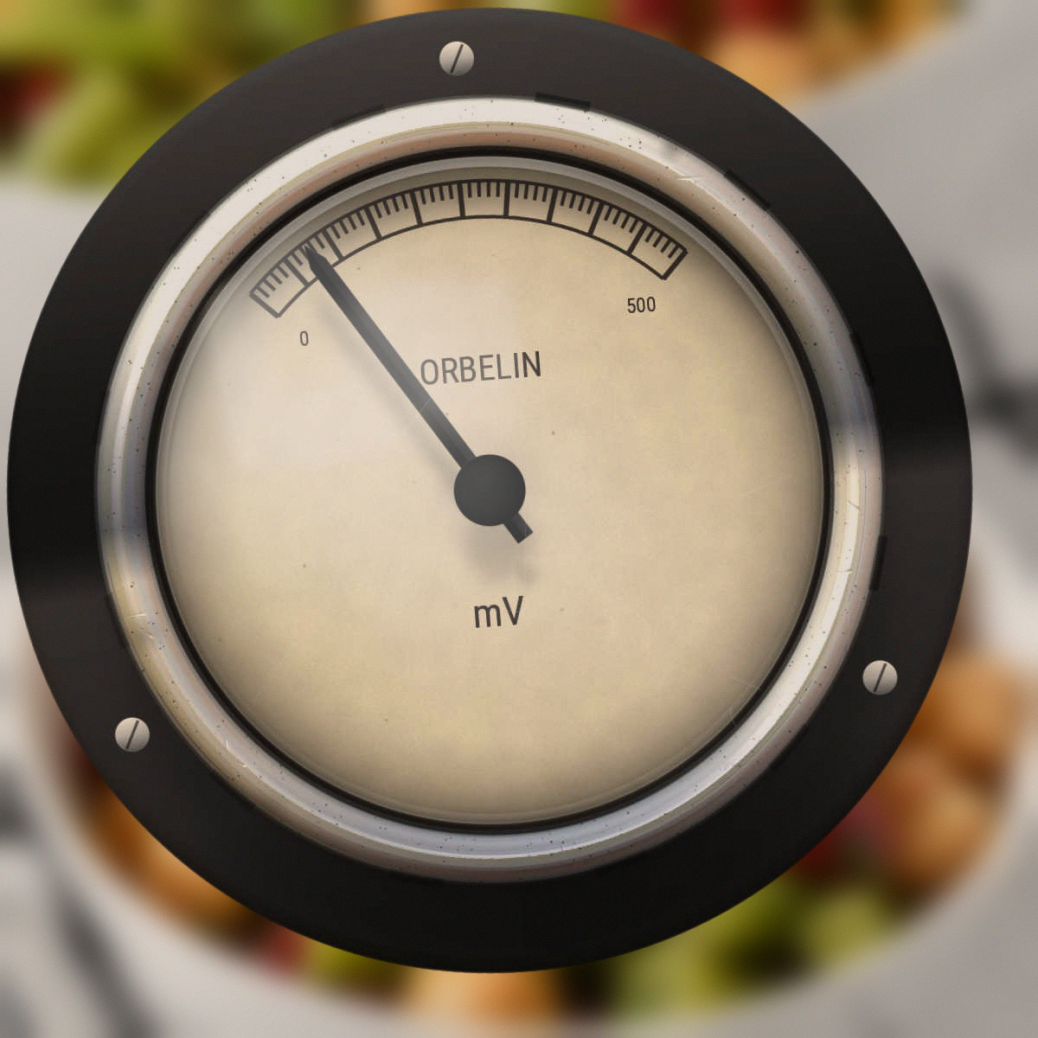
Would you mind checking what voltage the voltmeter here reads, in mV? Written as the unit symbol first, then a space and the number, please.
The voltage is mV 75
